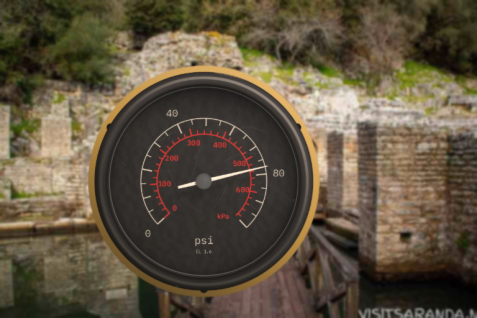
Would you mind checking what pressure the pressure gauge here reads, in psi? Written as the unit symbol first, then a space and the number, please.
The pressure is psi 77.5
